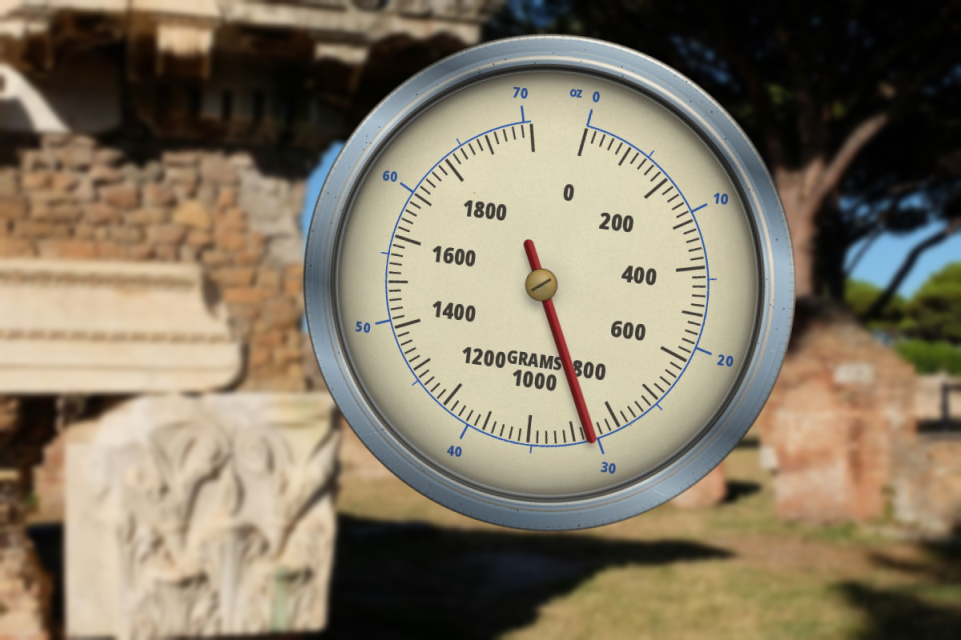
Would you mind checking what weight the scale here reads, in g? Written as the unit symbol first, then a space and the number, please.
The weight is g 860
